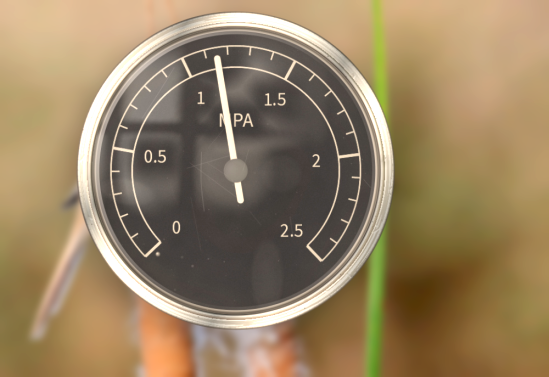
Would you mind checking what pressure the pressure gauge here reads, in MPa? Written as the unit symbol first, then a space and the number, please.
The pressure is MPa 1.15
